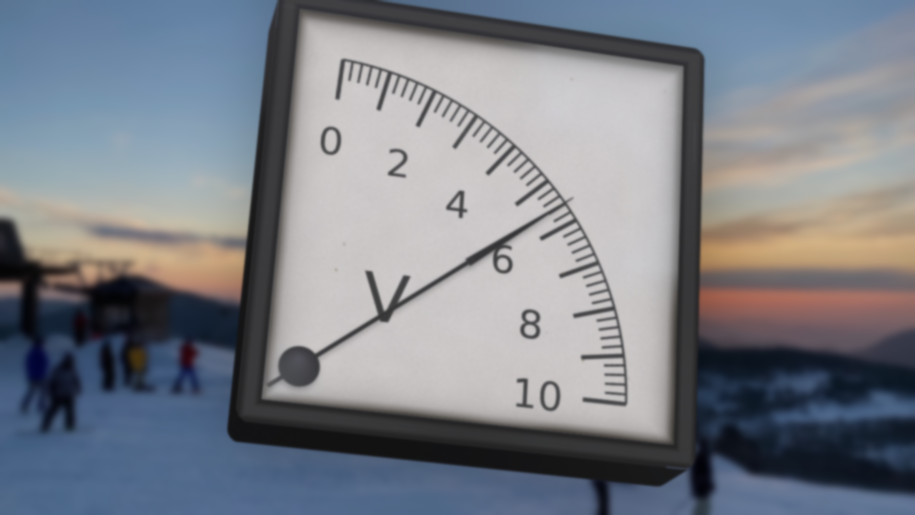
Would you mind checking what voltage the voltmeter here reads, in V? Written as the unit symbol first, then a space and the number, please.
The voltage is V 5.6
